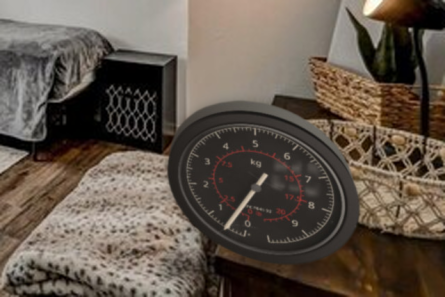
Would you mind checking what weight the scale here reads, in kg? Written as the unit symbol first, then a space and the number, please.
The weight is kg 0.5
